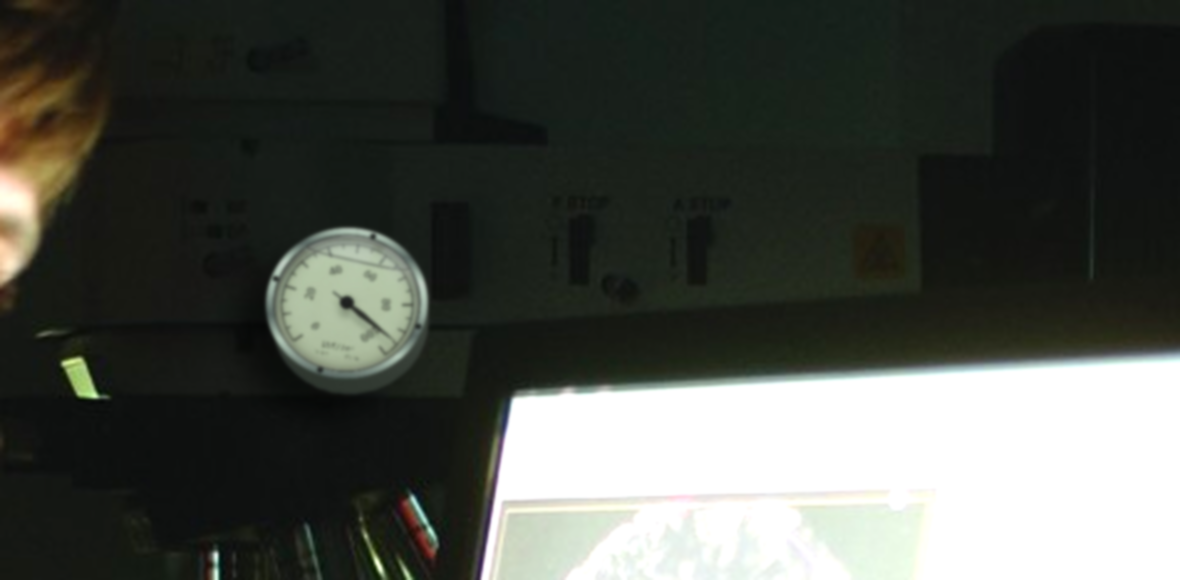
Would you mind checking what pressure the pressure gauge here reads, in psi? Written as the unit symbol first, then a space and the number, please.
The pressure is psi 95
